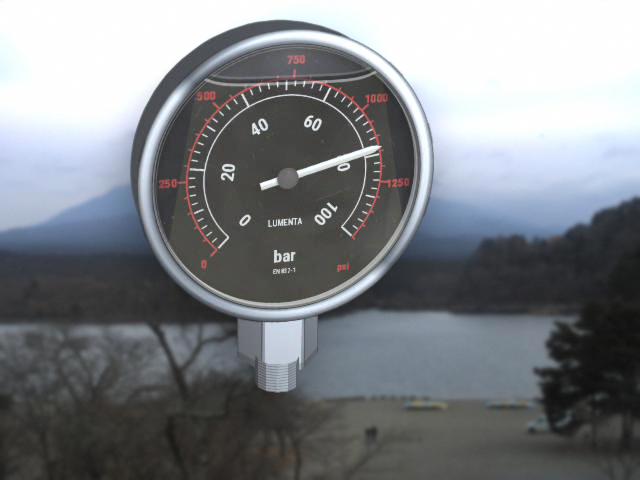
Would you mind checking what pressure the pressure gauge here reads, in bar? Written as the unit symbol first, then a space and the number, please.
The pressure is bar 78
